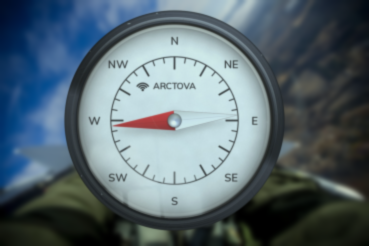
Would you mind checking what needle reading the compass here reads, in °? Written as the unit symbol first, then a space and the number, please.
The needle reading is ° 265
